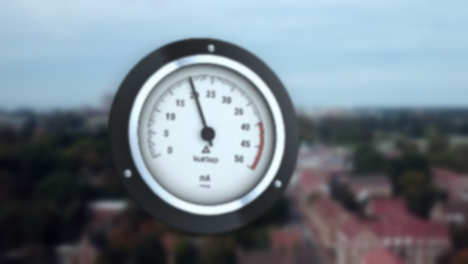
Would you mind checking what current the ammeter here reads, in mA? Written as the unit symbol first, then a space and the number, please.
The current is mA 20
